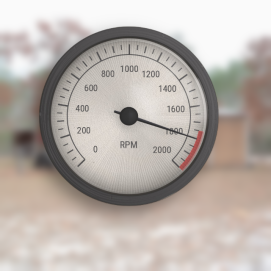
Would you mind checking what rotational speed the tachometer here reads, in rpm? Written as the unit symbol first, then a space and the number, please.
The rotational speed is rpm 1800
